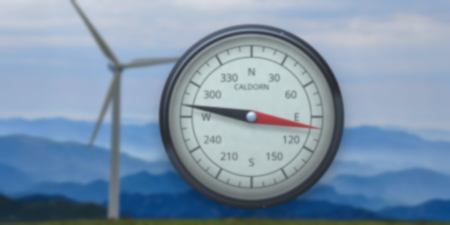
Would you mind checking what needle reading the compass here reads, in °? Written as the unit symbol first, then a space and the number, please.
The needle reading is ° 100
